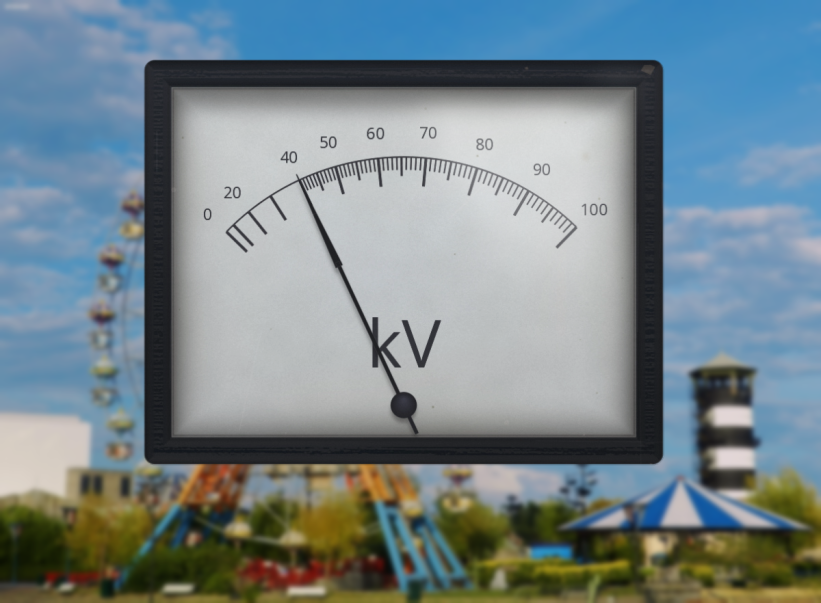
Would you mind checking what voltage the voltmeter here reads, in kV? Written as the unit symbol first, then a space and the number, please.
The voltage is kV 40
